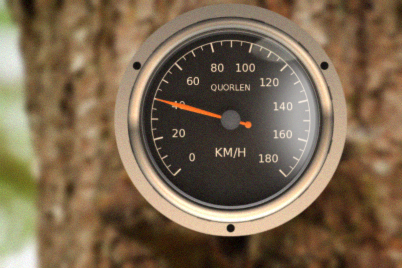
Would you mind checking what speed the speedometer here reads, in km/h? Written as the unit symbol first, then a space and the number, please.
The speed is km/h 40
